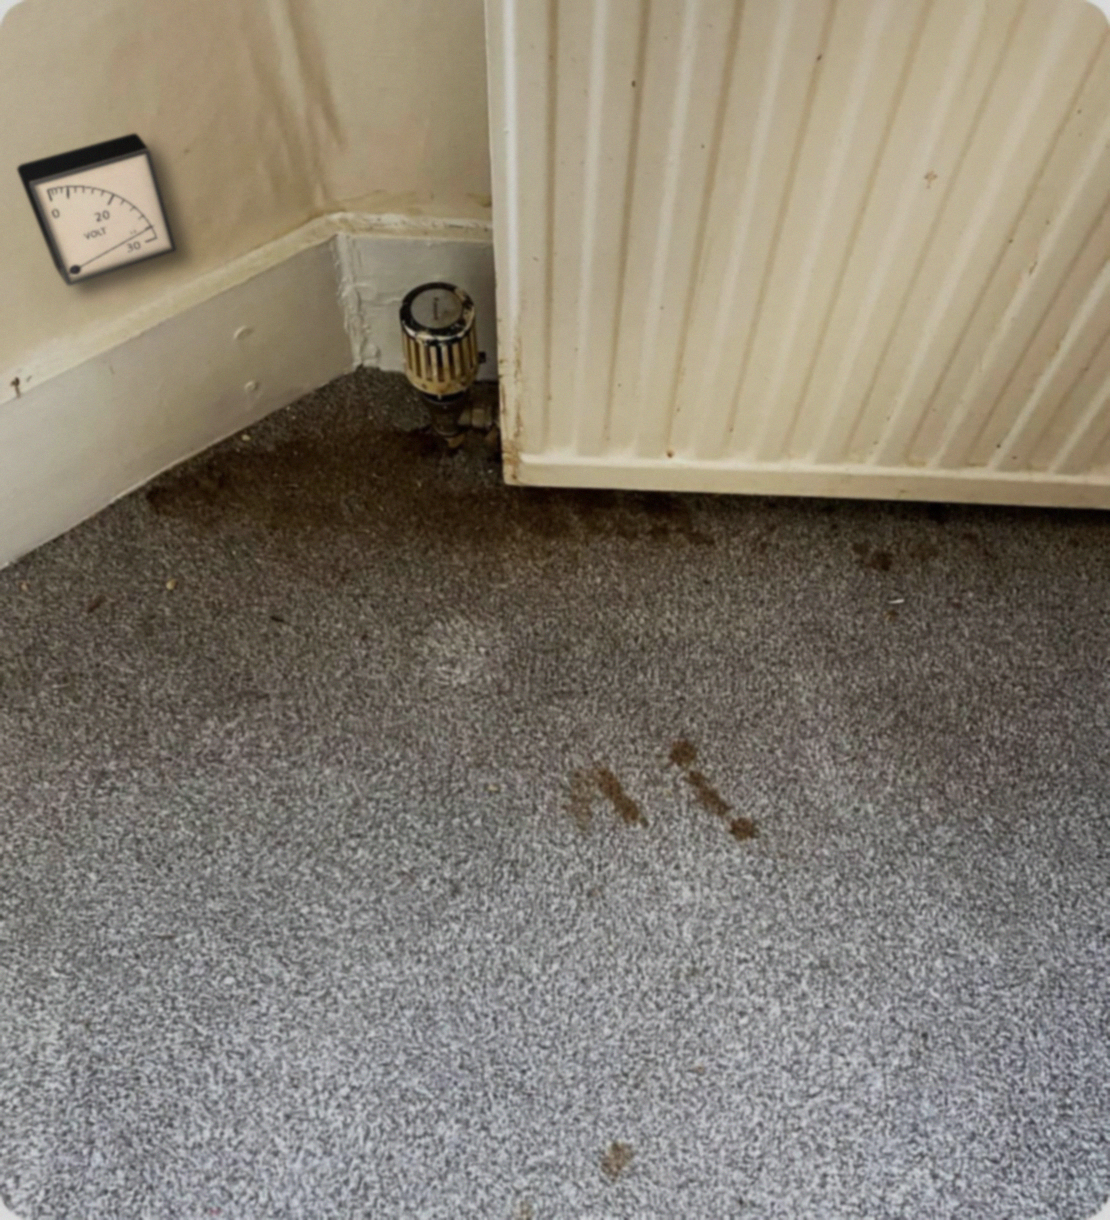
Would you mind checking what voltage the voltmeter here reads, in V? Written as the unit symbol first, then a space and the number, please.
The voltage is V 28
